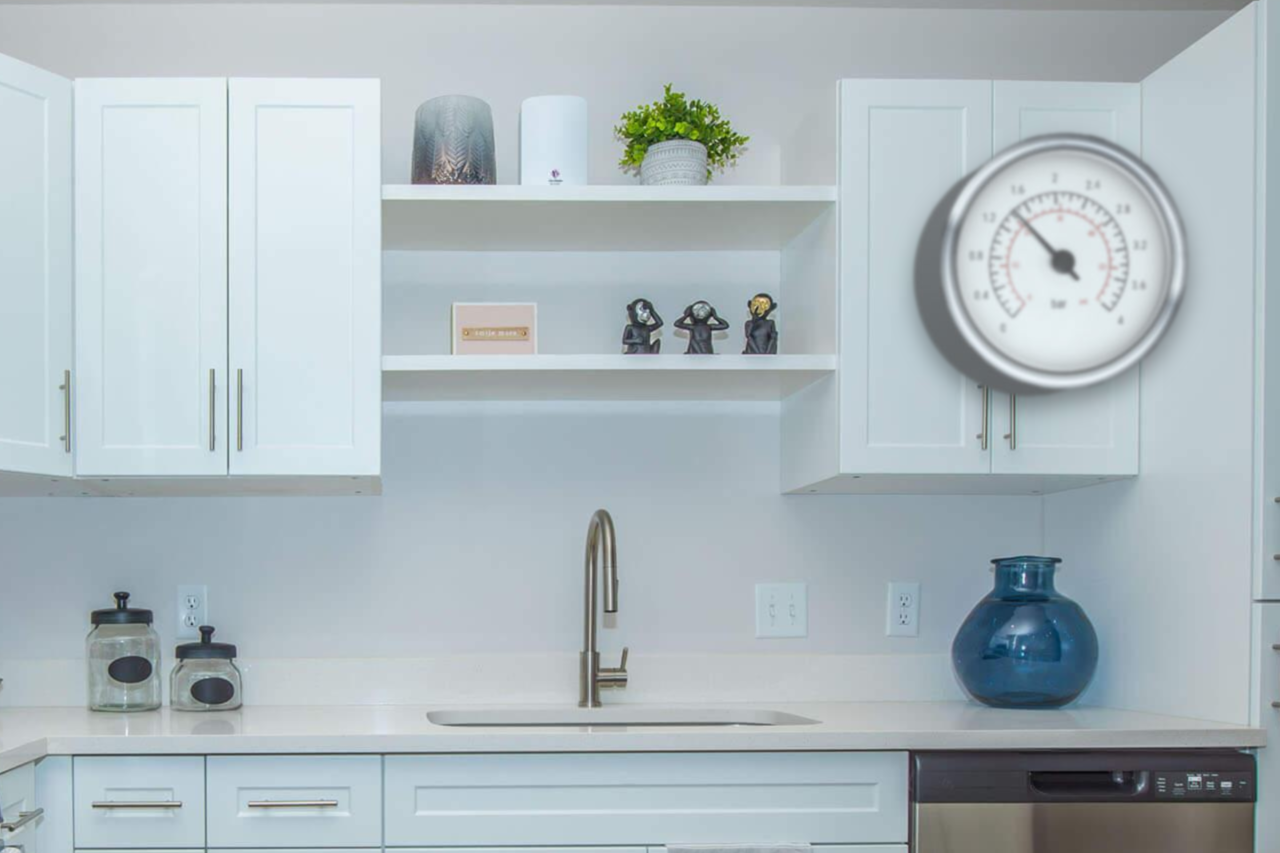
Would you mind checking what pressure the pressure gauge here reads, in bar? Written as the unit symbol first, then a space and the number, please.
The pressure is bar 1.4
